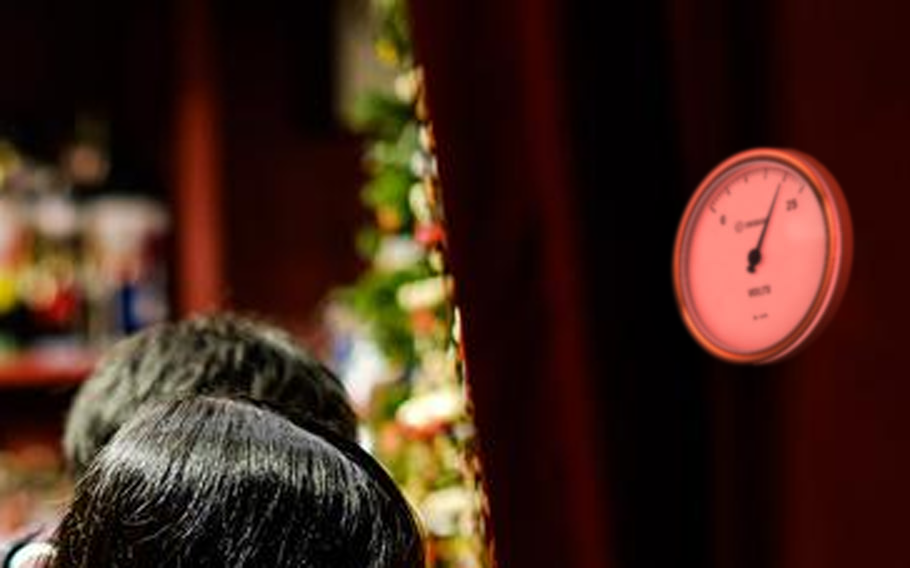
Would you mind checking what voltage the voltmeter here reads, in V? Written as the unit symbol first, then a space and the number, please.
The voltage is V 20
